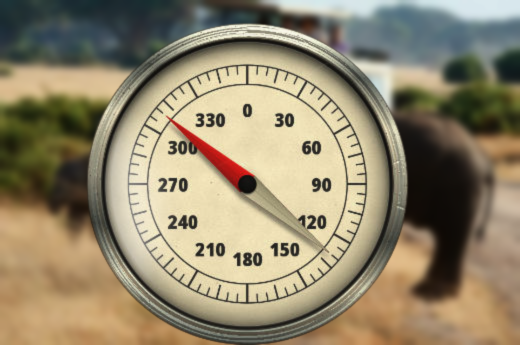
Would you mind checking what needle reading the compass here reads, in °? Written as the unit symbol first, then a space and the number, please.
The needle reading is ° 310
